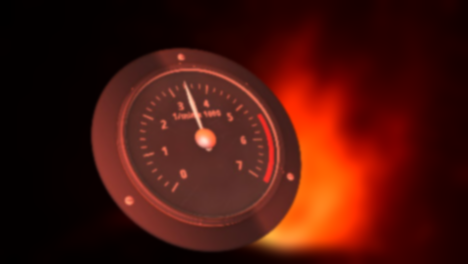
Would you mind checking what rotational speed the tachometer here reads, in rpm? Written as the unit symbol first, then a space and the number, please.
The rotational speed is rpm 3400
